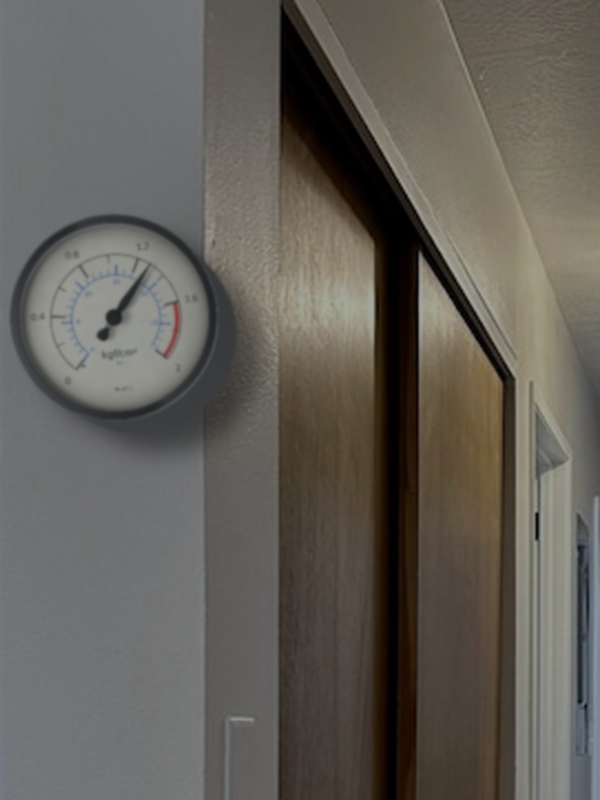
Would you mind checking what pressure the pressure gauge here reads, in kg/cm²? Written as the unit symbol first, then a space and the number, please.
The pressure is kg/cm² 1.3
